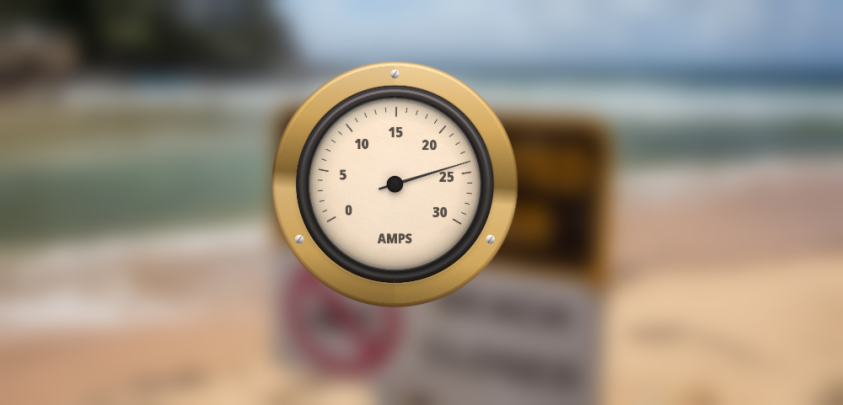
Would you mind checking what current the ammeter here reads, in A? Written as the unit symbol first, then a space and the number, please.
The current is A 24
